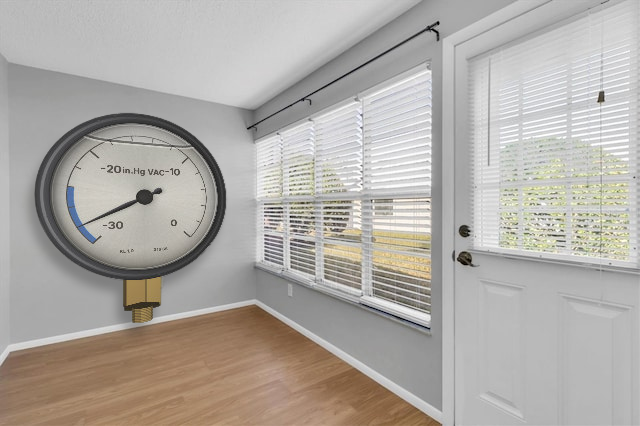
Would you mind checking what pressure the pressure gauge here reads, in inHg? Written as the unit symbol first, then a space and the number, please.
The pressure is inHg -28
